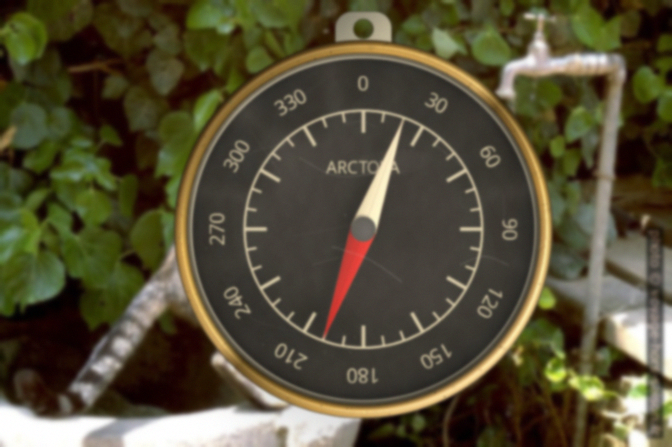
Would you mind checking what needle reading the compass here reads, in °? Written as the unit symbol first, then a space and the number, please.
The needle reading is ° 200
